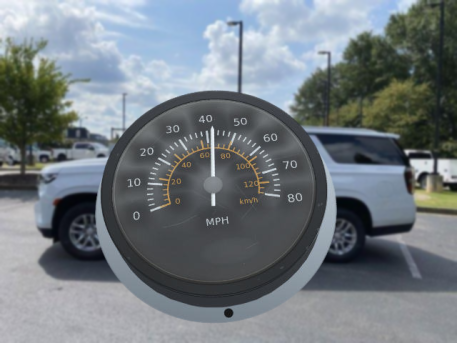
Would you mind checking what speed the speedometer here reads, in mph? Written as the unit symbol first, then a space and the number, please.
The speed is mph 42
